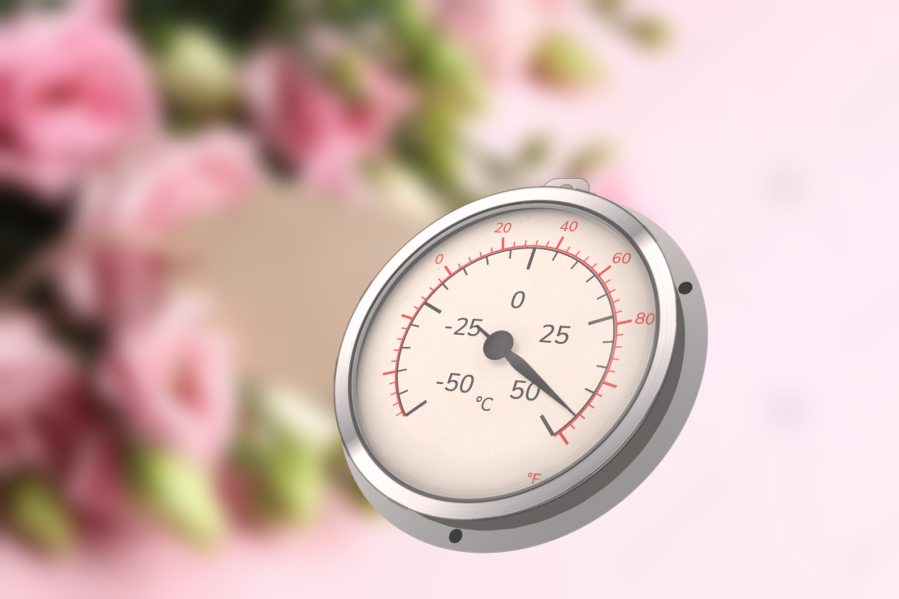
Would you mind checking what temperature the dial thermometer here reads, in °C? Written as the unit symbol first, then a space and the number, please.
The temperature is °C 45
